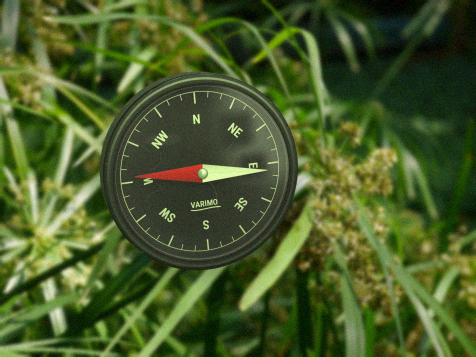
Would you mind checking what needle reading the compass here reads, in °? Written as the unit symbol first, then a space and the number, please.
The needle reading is ° 275
